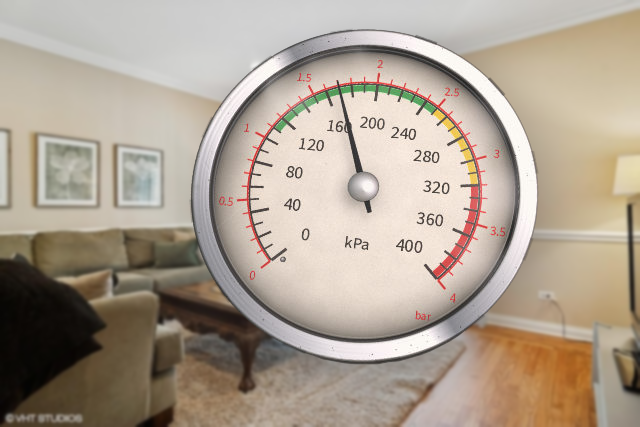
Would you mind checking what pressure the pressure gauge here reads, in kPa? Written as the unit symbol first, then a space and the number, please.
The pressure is kPa 170
